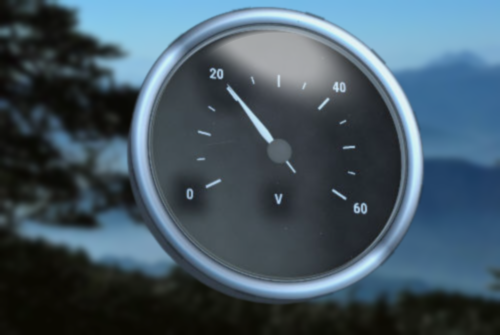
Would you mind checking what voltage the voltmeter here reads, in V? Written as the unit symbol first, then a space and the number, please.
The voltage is V 20
